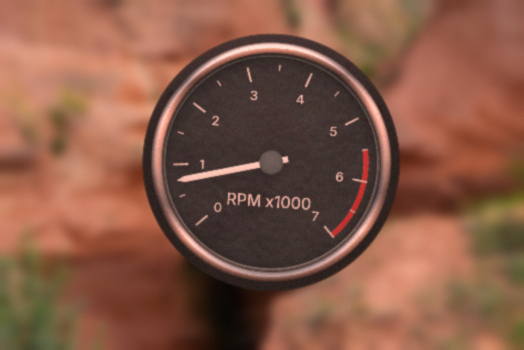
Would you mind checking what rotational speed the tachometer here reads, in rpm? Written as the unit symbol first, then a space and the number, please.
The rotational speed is rpm 750
